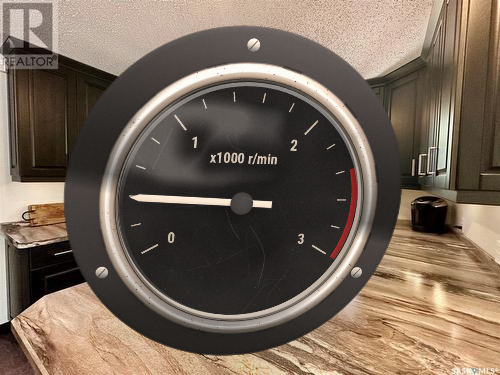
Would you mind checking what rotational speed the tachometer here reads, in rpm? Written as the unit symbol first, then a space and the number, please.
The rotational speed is rpm 400
